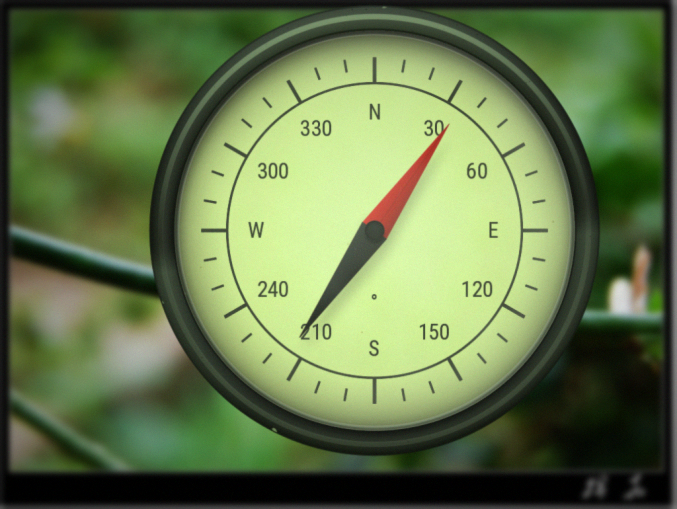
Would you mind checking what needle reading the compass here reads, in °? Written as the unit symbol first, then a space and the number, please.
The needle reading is ° 35
